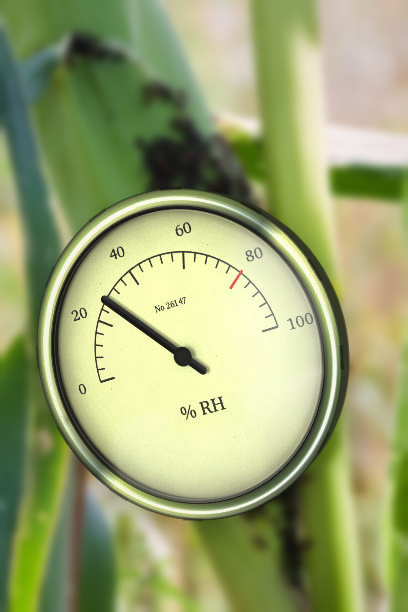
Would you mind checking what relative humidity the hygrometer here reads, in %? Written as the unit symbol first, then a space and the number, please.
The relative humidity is % 28
